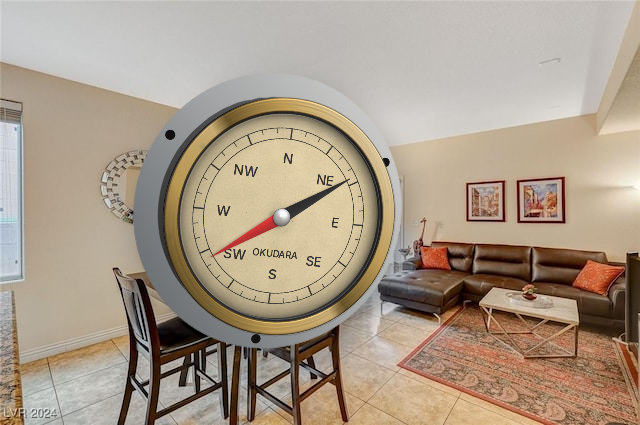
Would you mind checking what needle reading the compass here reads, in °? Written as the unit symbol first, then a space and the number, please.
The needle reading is ° 235
